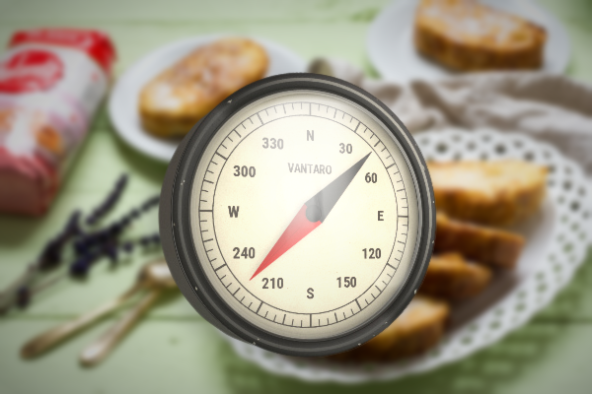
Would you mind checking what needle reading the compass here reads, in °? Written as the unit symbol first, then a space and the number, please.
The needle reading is ° 225
